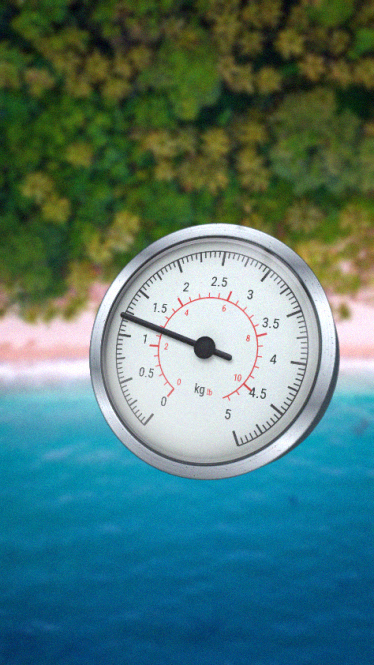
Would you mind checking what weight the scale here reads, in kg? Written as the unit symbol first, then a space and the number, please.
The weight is kg 1.2
